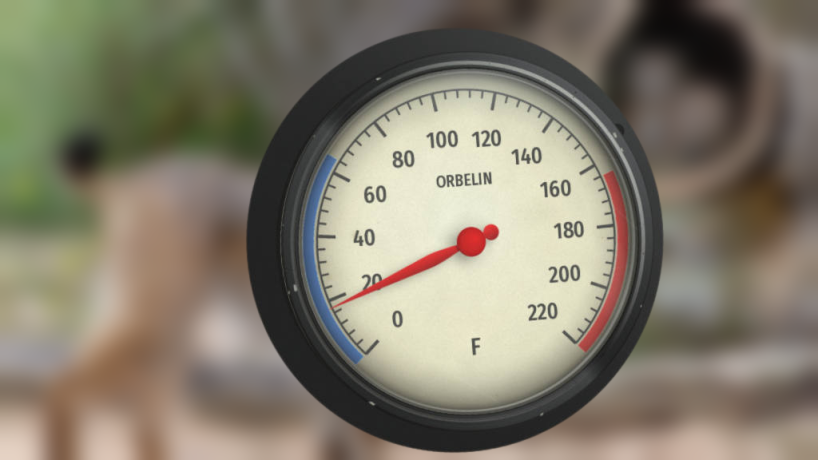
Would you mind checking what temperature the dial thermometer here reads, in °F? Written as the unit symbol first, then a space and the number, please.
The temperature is °F 18
